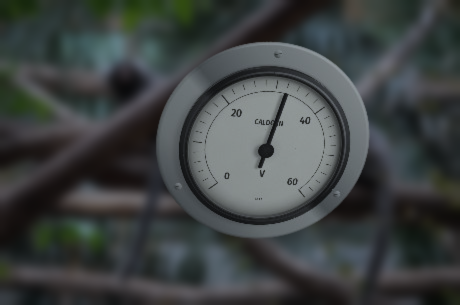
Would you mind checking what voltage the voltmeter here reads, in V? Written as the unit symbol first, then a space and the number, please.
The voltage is V 32
